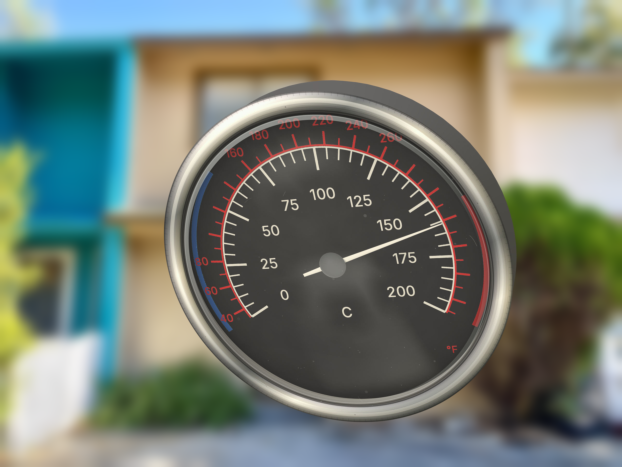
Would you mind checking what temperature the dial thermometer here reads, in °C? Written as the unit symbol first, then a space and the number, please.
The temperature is °C 160
